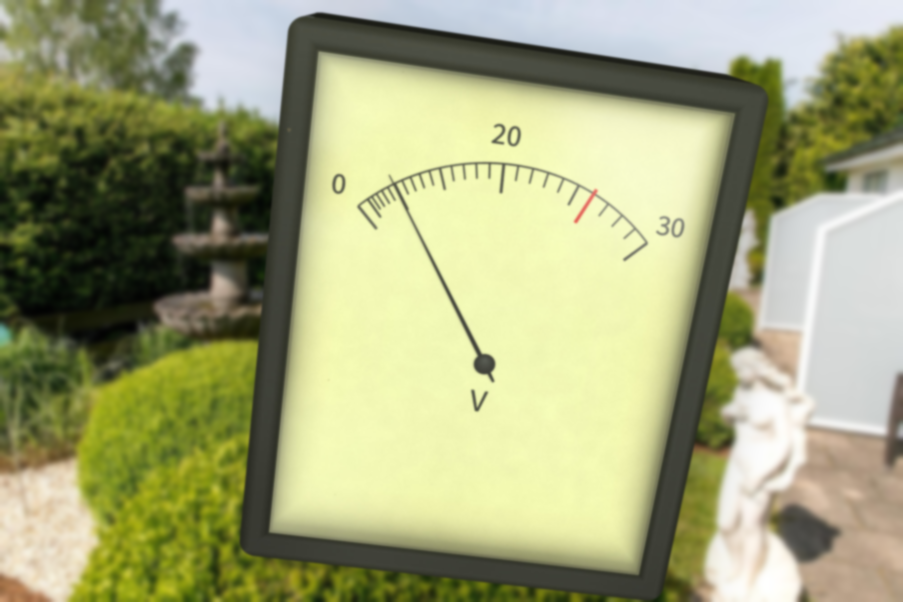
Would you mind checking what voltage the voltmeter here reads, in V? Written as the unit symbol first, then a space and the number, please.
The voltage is V 10
